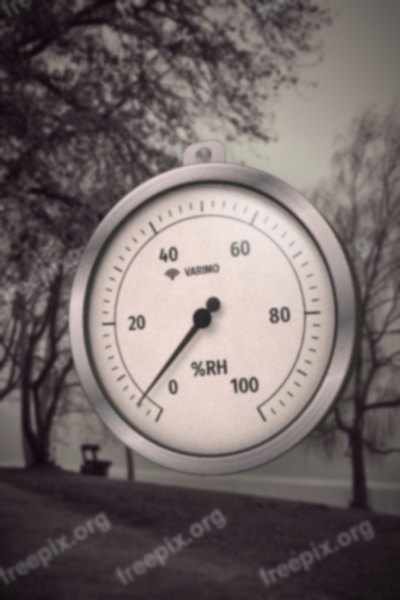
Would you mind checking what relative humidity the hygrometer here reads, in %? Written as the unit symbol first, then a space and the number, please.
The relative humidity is % 4
